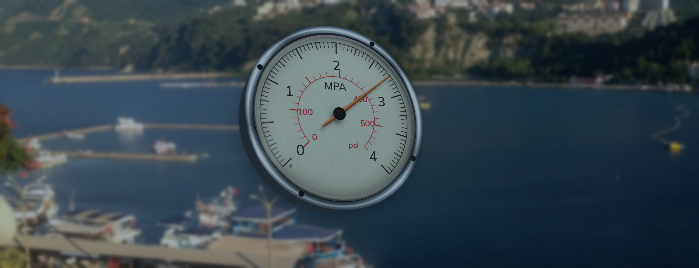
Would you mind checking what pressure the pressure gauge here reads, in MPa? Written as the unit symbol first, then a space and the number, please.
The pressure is MPa 2.75
